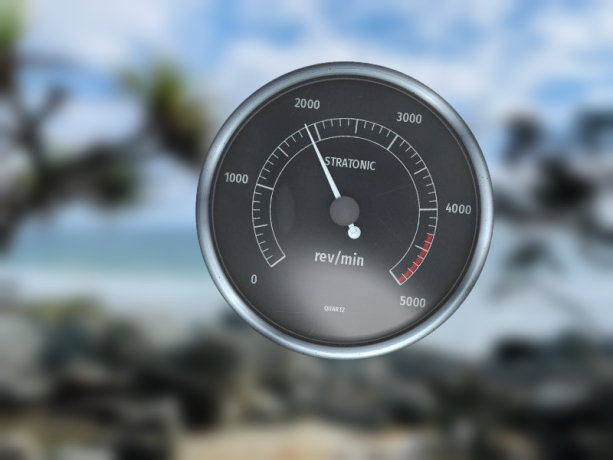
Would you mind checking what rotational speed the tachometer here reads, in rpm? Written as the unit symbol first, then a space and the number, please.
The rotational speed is rpm 1900
